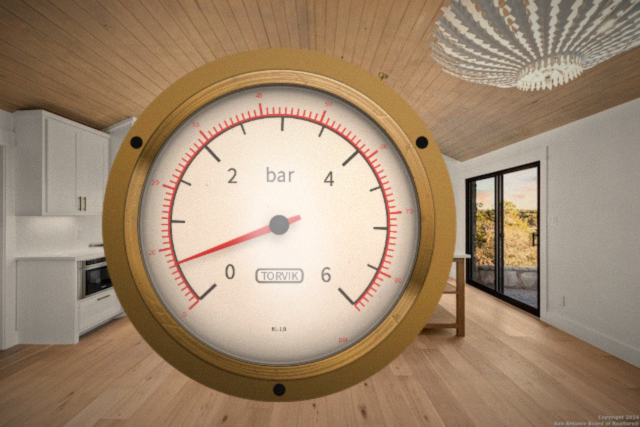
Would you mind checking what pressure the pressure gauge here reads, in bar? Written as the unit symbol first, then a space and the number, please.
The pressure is bar 0.5
